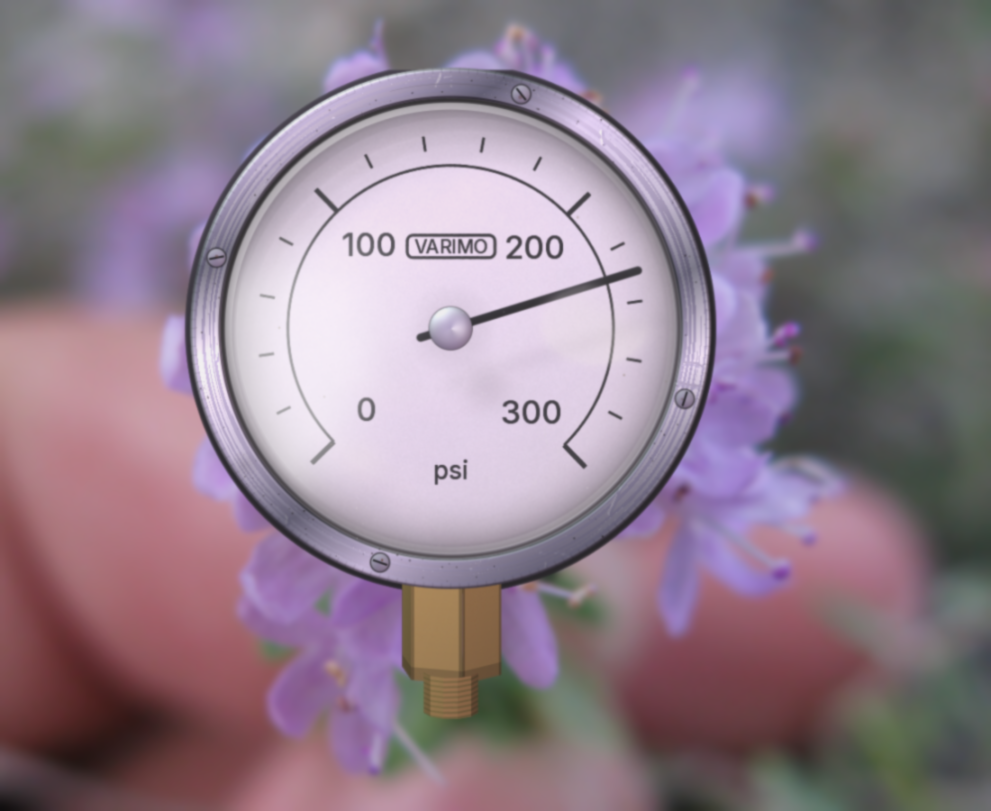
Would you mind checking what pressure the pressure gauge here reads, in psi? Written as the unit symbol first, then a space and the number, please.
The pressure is psi 230
